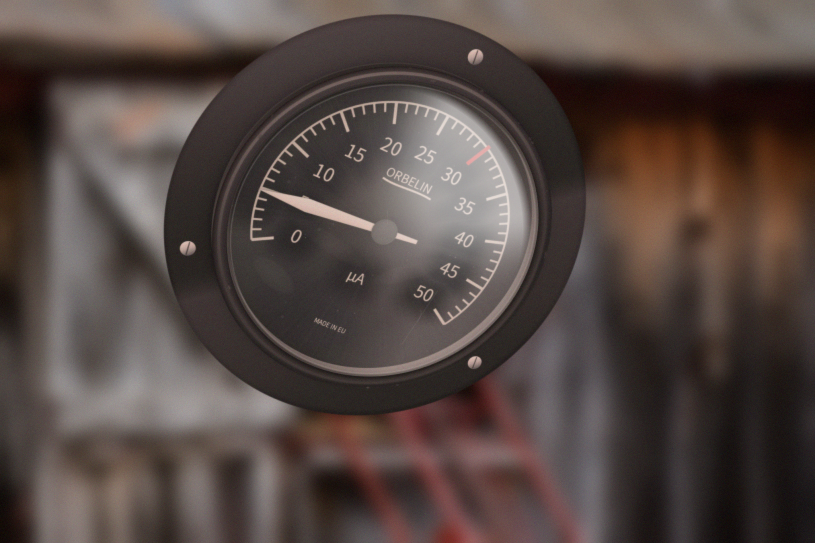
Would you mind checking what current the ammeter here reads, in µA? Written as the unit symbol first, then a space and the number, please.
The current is µA 5
